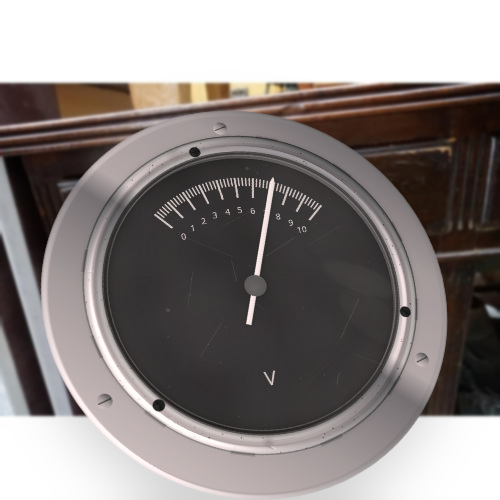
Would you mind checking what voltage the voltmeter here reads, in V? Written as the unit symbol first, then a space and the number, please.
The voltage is V 7
